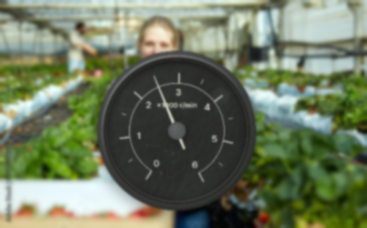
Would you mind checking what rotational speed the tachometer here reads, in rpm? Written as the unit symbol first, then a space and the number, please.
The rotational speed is rpm 2500
